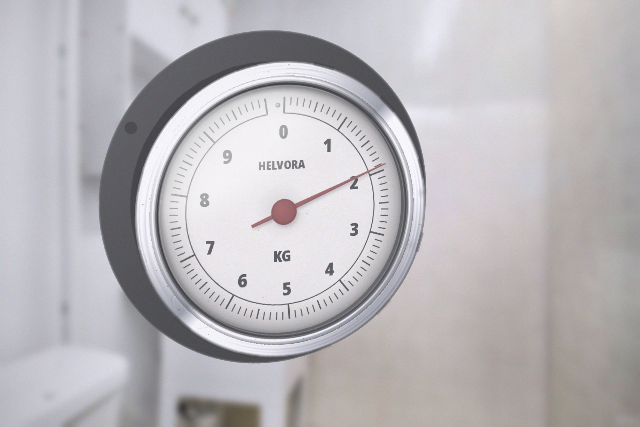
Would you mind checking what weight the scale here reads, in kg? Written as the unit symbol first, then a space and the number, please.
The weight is kg 1.9
